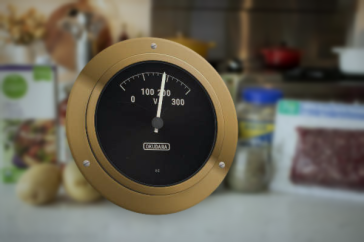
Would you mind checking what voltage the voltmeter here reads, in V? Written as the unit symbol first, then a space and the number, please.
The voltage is V 180
